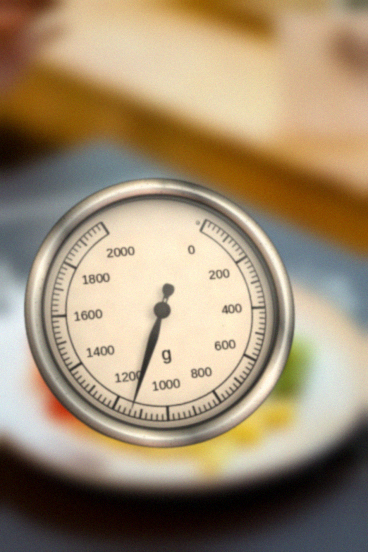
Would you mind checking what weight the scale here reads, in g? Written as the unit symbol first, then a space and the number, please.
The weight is g 1140
